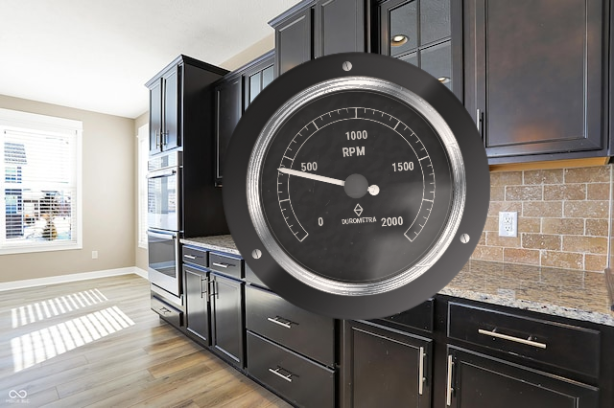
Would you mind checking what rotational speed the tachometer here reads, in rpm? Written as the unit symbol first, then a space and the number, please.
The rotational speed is rpm 425
